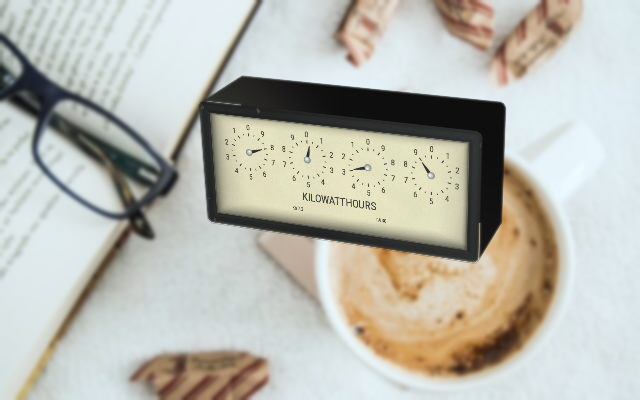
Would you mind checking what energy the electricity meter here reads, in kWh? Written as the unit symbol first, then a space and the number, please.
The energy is kWh 8029
